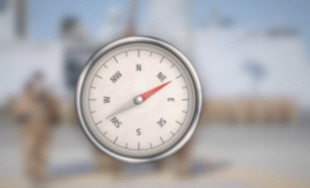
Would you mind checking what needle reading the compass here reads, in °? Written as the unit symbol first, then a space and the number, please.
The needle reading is ° 60
